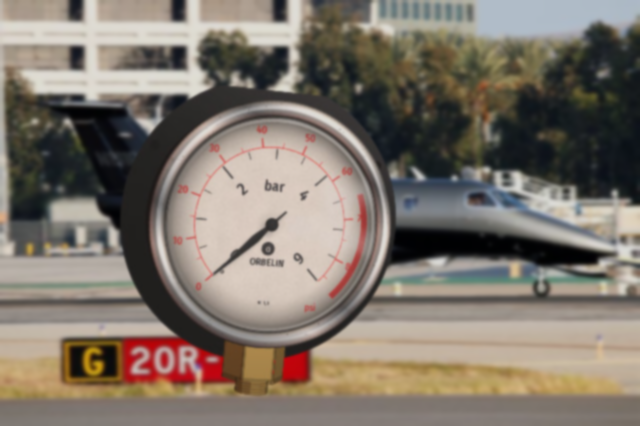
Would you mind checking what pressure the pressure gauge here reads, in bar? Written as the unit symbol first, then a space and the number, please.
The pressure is bar 0
